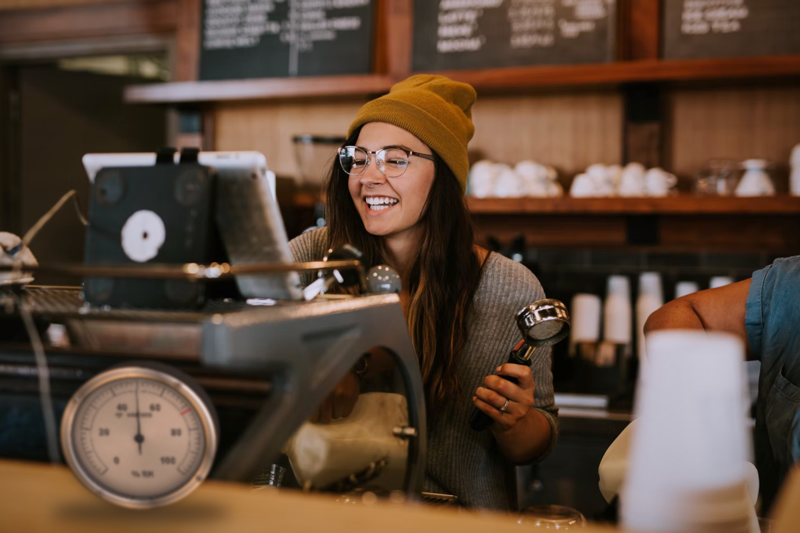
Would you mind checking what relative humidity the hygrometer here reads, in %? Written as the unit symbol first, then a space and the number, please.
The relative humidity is % 50
